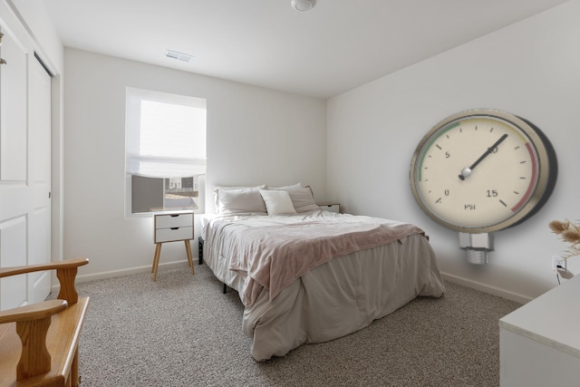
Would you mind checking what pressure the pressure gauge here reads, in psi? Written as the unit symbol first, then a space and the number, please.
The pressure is psi 10
